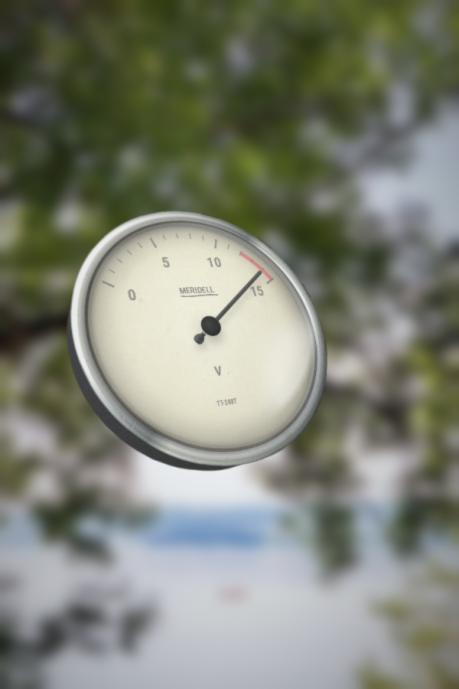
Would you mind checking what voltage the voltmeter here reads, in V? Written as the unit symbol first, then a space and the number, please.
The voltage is V 14
